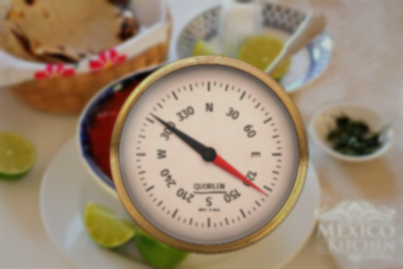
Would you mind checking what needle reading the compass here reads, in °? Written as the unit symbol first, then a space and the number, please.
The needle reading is ° 125
